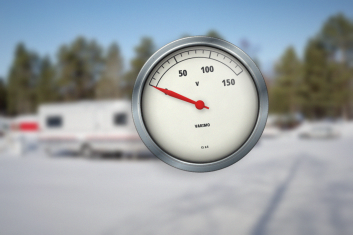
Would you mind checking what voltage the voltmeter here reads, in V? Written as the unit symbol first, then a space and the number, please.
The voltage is V 0
